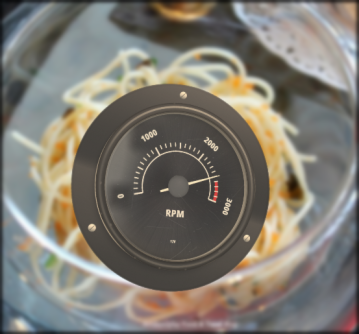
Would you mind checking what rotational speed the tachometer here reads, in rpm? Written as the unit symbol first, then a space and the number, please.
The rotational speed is rpm 2500
